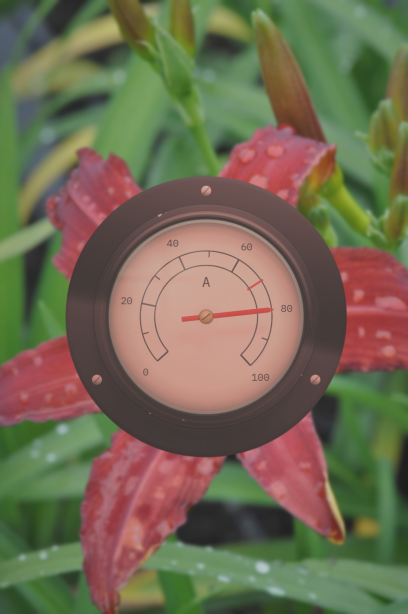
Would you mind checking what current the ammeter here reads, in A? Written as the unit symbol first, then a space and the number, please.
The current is A 80
